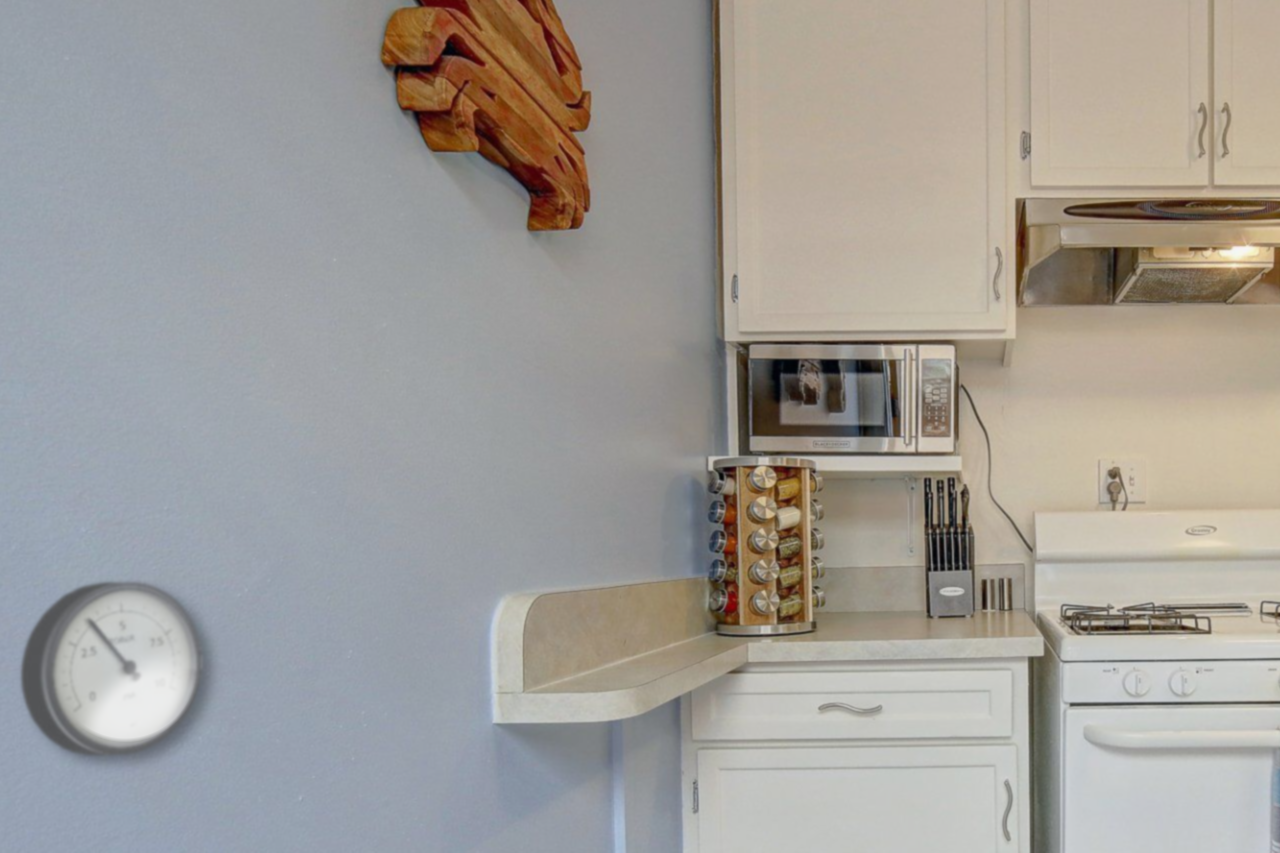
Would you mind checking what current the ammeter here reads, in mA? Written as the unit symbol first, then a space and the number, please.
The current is mA 3.5
